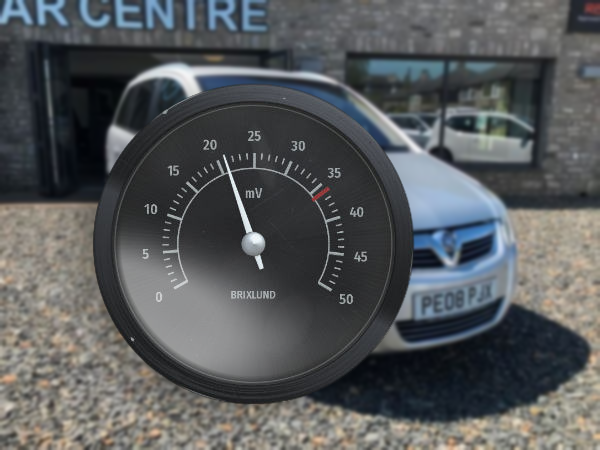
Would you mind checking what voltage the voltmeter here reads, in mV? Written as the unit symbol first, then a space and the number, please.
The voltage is mV 21
